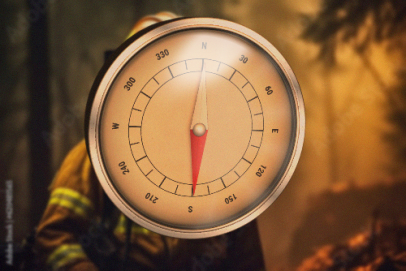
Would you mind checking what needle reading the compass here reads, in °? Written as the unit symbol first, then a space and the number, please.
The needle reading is ° 180
